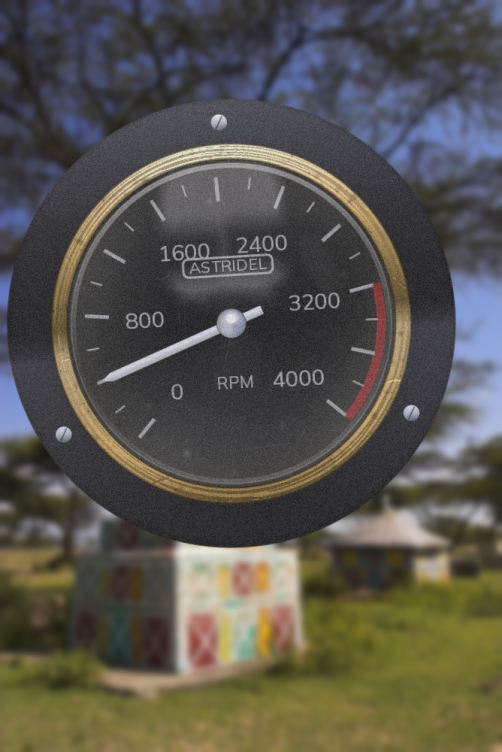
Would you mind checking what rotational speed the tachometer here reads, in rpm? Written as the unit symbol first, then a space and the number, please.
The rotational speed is rpm 400
